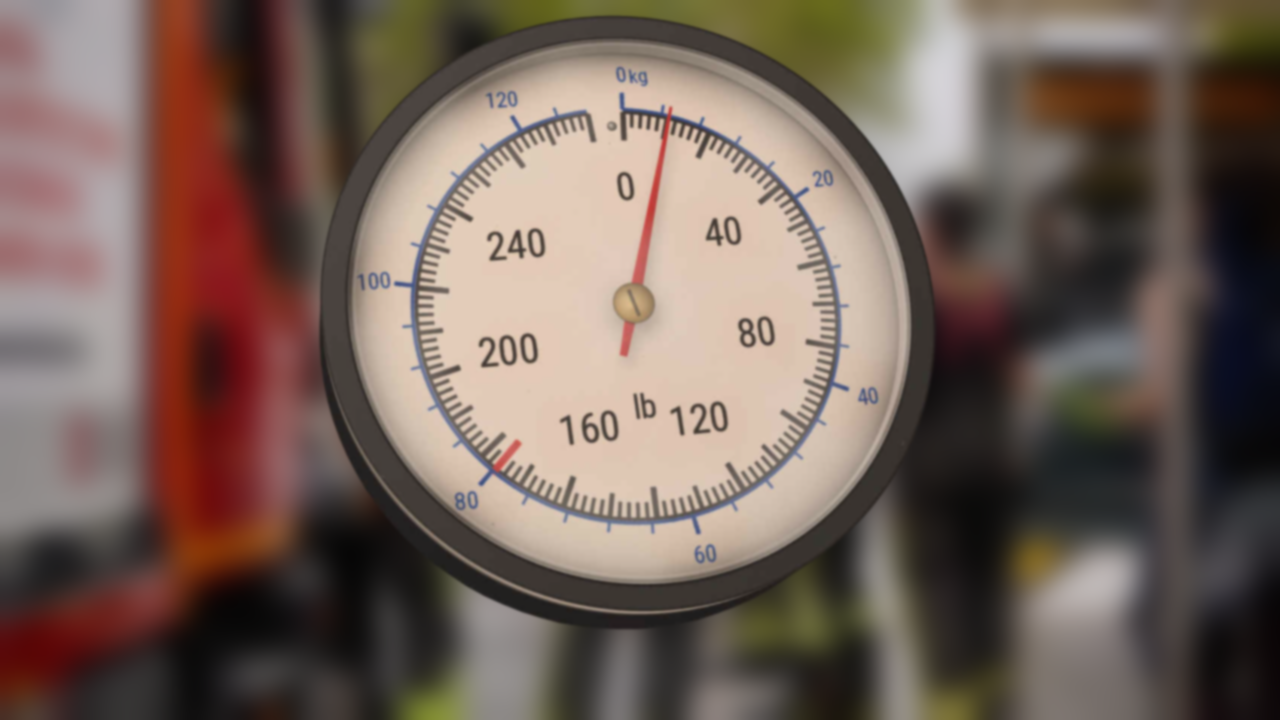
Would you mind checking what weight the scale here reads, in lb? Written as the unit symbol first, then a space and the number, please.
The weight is lb 10
